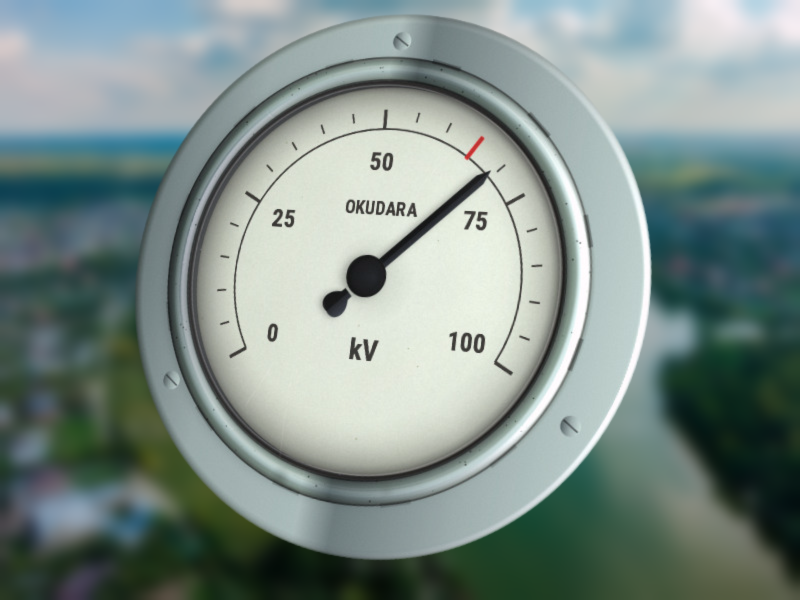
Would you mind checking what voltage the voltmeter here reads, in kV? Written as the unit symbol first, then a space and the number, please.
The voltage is kV 70
